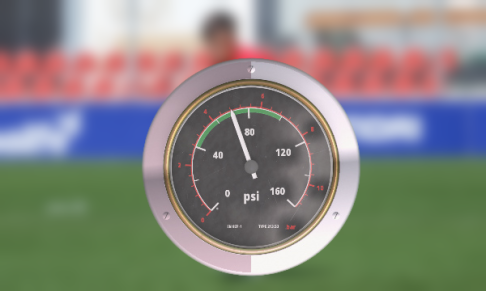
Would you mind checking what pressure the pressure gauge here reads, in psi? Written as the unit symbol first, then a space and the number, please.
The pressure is psi 70
